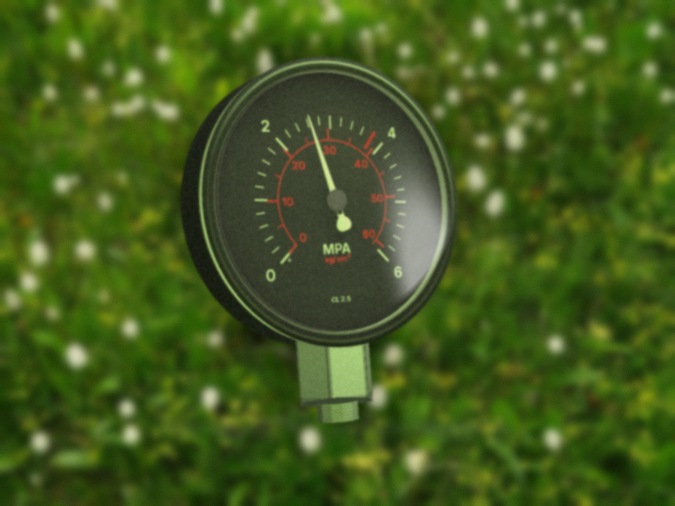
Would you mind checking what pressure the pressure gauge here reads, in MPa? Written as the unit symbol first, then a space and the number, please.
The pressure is MPa 2.6
